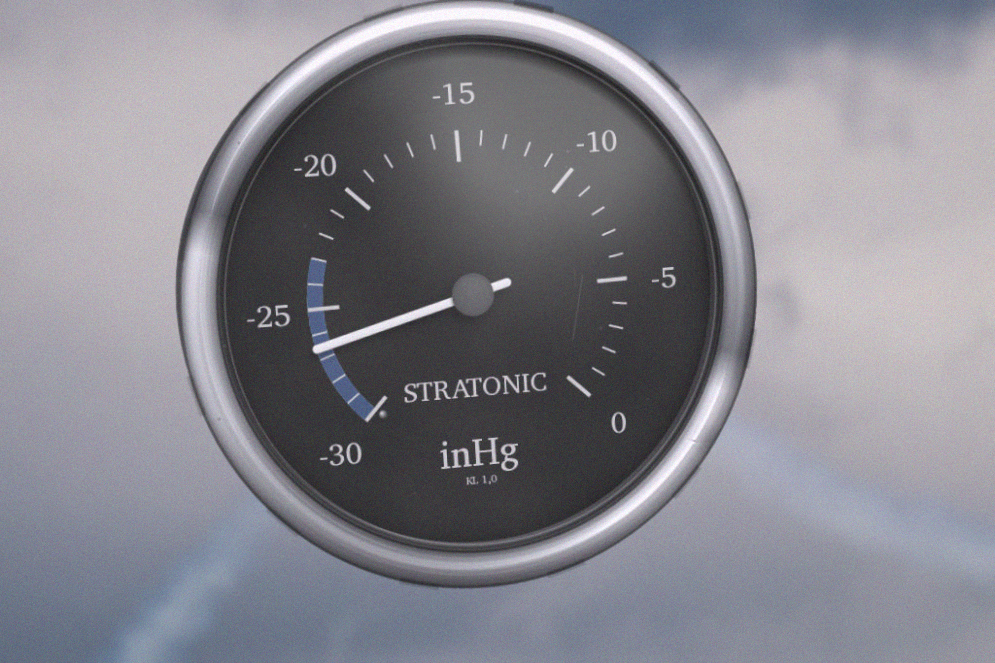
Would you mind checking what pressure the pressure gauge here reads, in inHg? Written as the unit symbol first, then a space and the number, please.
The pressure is inHg -26.5
